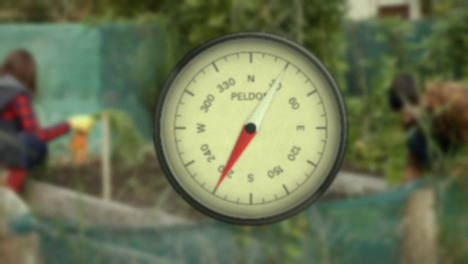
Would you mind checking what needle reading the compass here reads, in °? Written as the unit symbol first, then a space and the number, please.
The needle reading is ° 210
